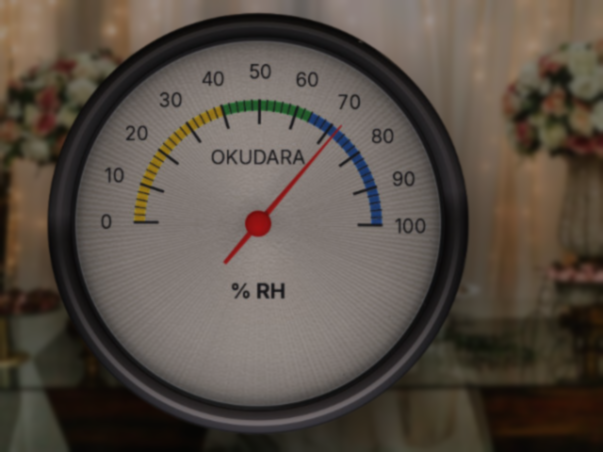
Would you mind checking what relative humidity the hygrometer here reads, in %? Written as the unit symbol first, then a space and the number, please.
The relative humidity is % 72
